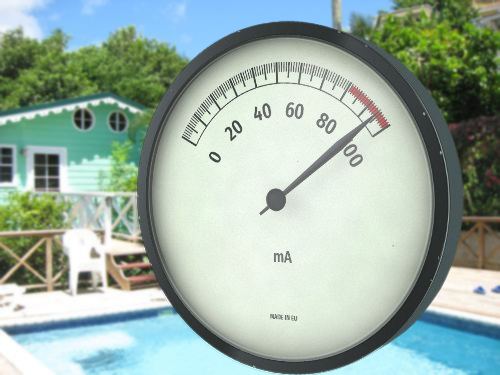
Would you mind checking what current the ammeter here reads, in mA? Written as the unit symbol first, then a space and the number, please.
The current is mA 95
